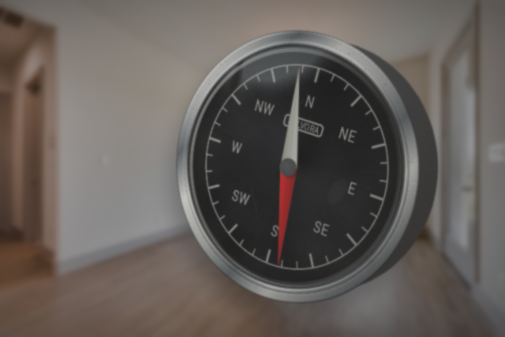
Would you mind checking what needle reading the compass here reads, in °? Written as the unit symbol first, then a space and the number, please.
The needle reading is ° 170
